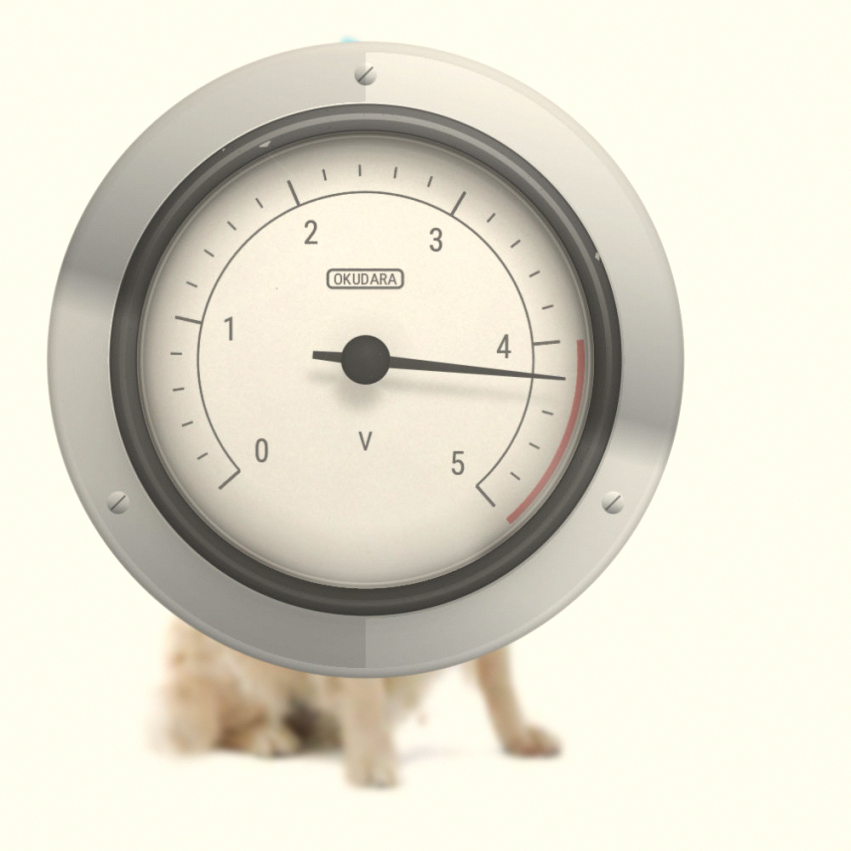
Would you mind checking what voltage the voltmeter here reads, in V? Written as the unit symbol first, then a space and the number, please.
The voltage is V 4.2
